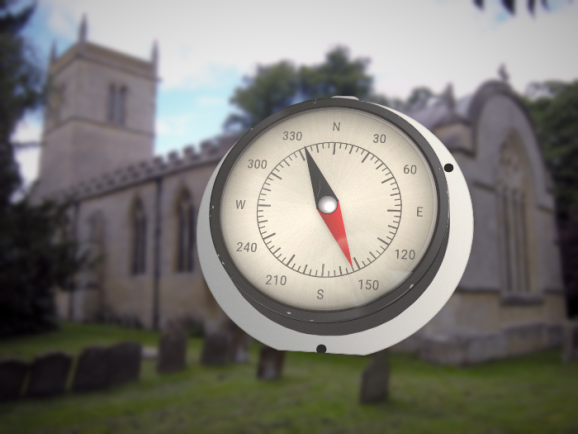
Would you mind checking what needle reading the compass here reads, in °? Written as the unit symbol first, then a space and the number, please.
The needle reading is ° 155
